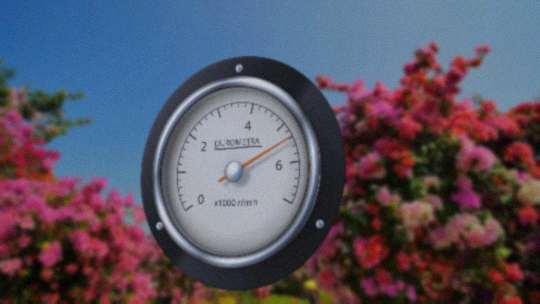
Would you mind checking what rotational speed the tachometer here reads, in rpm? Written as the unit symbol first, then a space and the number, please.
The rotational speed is rpm 5400
